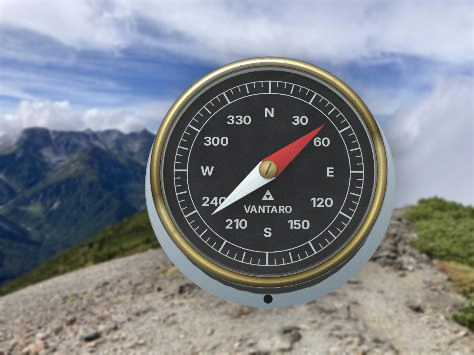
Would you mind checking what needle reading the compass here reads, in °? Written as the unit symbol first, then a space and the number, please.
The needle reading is ° 50
